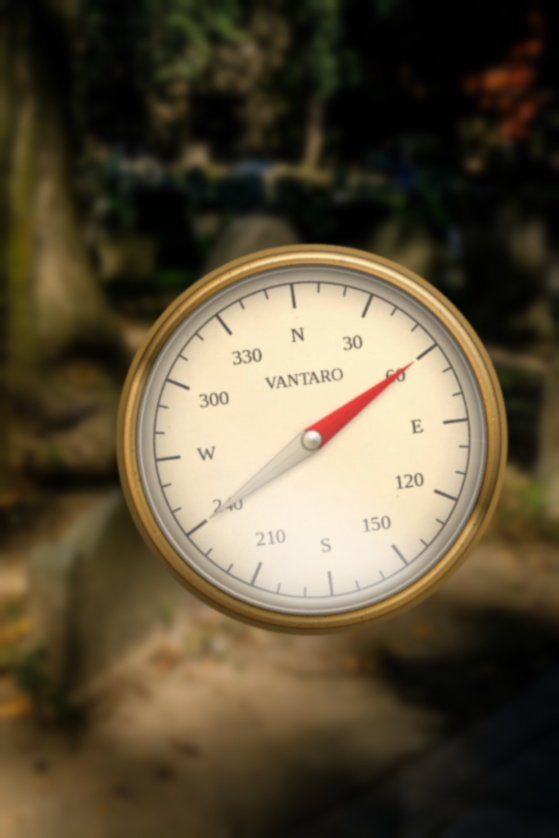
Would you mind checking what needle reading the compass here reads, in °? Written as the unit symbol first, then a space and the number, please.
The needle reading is ° 60
